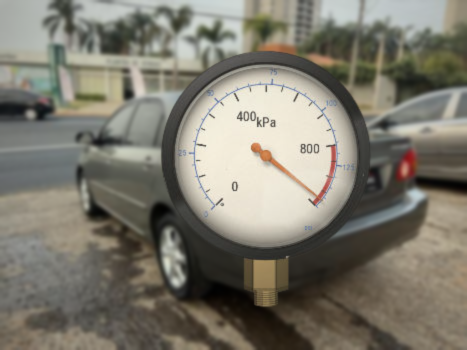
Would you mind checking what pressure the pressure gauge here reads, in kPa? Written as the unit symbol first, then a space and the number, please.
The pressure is kPa 975
